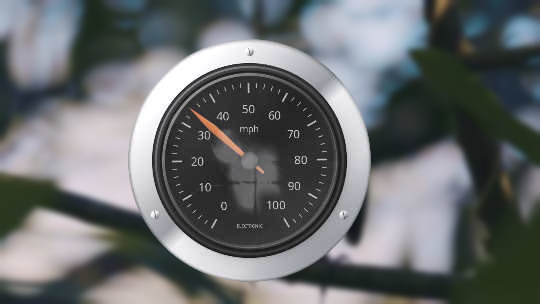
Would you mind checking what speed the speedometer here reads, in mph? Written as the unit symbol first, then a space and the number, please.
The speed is mph 34
